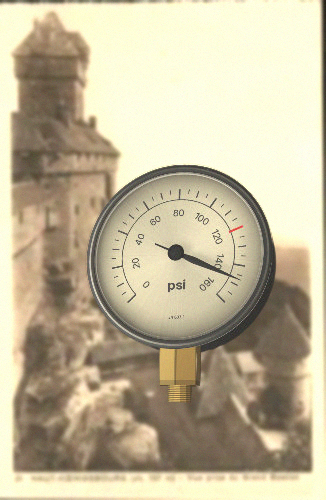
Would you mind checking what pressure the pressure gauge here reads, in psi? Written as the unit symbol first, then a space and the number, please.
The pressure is psi 147.5
